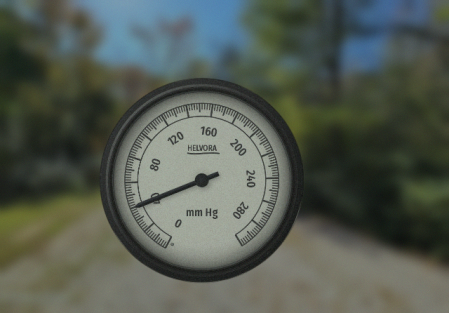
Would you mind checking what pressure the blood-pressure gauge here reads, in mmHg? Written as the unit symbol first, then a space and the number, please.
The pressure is mmHg 40
